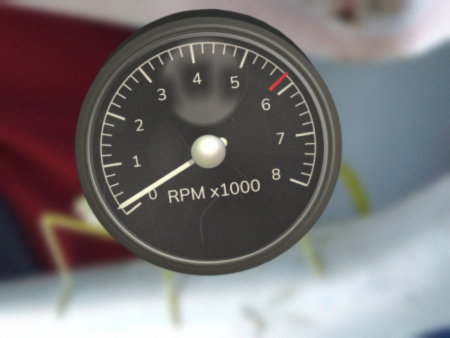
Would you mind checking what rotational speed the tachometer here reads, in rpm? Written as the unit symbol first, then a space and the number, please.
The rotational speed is rpm 200
